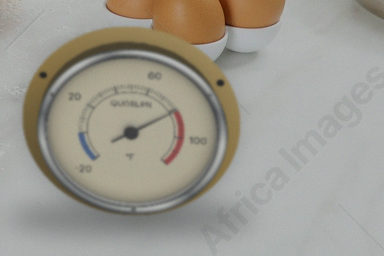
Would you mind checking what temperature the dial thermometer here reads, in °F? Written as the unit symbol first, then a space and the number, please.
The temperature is °F 80
